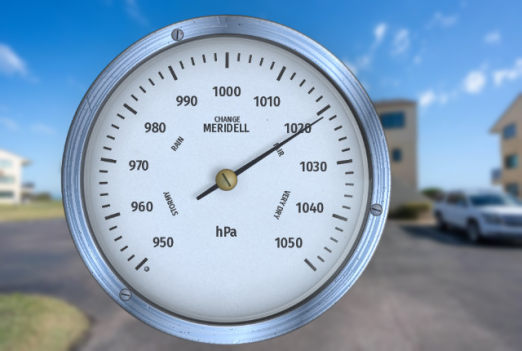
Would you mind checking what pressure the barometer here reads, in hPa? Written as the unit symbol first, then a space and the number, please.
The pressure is hPa 1021
